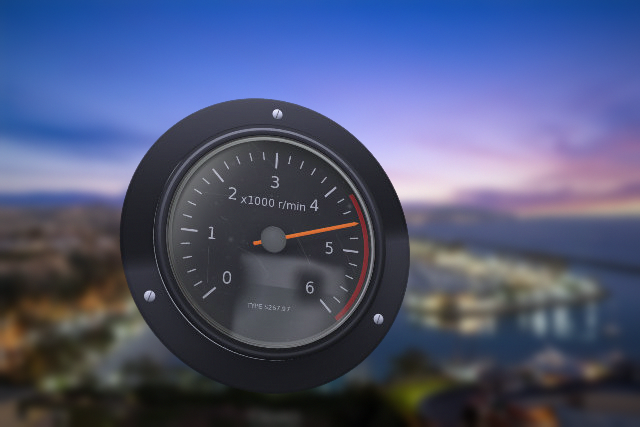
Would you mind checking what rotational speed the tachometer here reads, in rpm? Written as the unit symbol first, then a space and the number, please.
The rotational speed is rpm 4600
